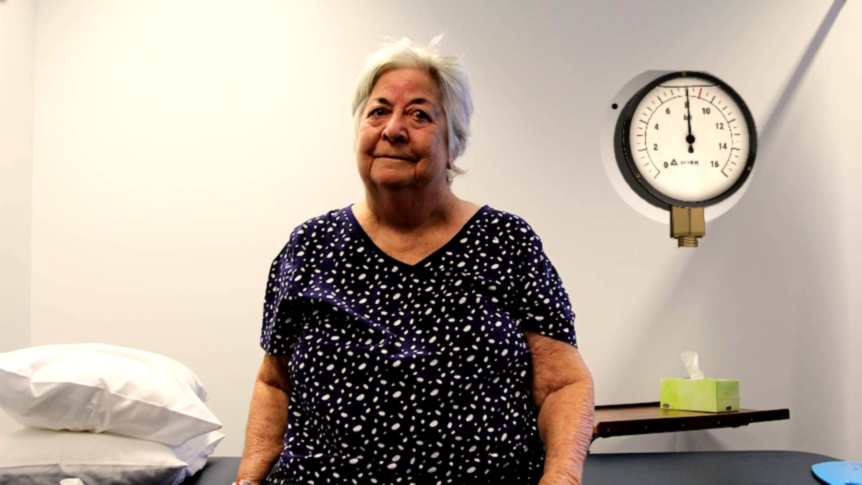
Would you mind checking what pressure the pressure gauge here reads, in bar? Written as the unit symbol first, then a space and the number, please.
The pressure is bar 8
